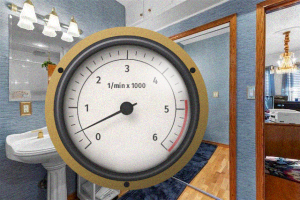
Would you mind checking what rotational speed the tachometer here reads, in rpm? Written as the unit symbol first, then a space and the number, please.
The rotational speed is rpm 400
